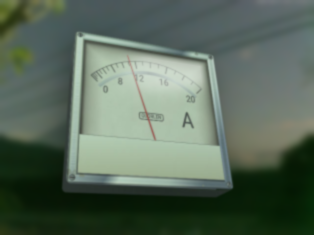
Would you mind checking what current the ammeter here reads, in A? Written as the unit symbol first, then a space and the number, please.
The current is A 11
